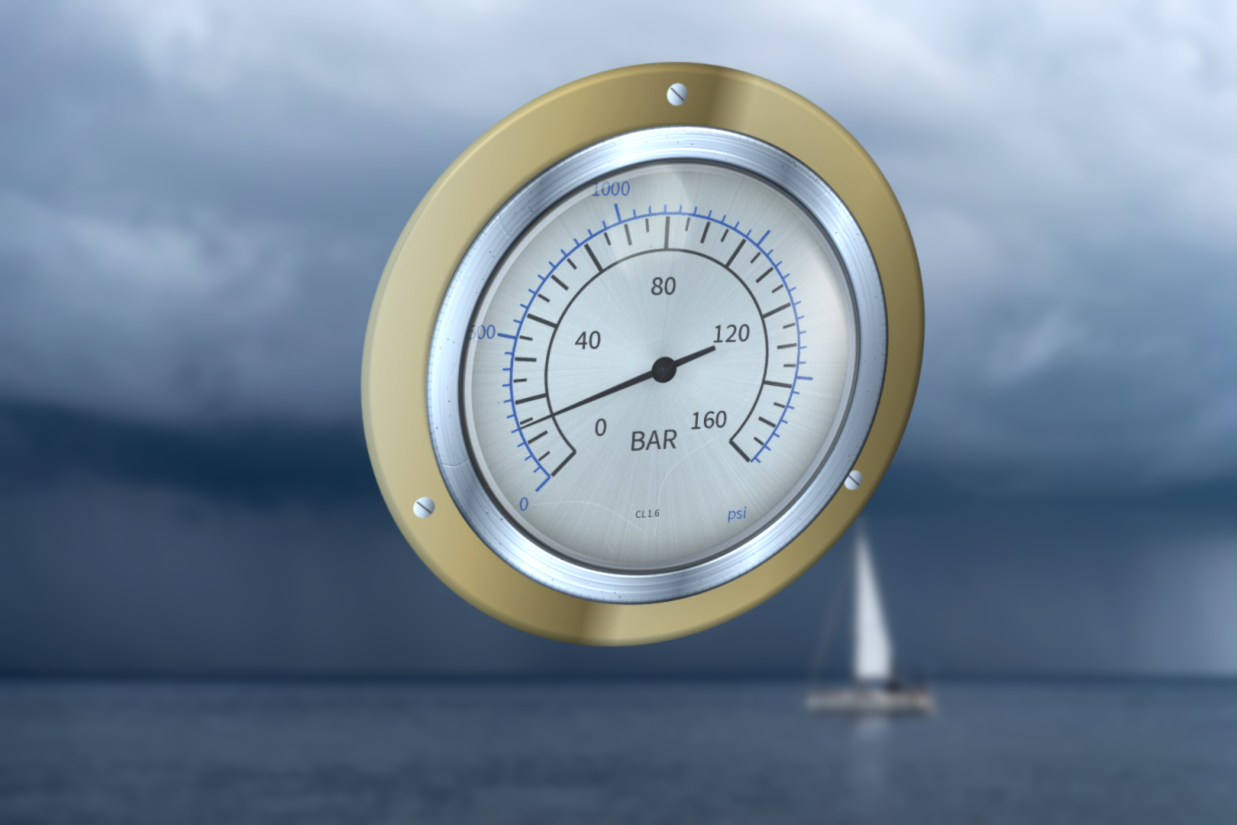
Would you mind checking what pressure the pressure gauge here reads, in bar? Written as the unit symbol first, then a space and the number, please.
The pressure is bar 15
